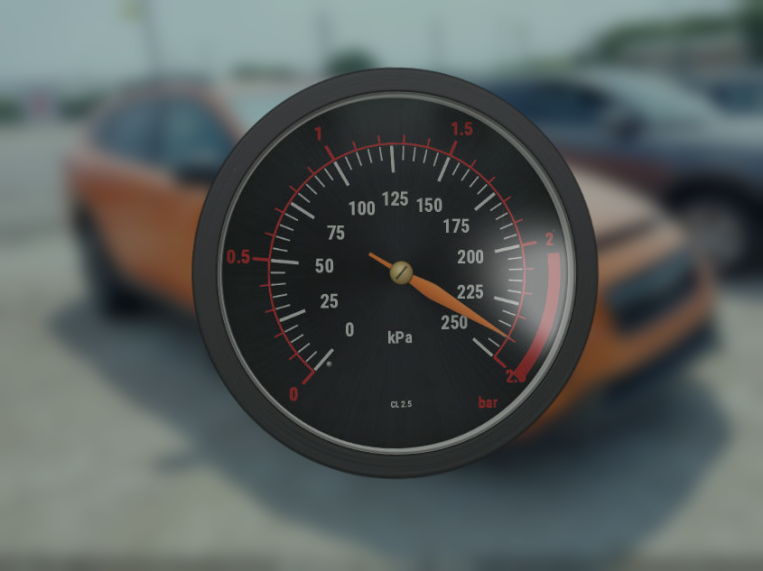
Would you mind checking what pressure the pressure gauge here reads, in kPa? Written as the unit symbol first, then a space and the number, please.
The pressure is kPa 240
